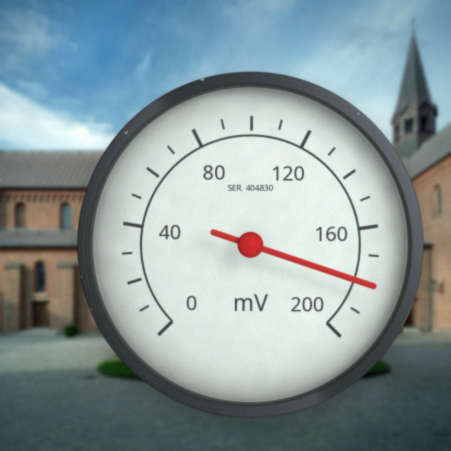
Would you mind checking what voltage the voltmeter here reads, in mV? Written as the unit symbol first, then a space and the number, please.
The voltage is mV 180
